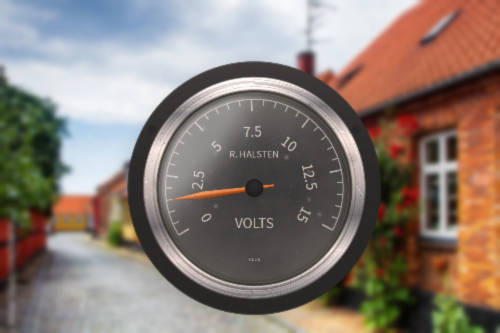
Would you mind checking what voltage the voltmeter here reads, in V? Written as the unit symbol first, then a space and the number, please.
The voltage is V 1.5
